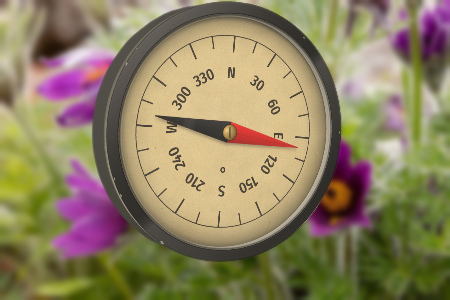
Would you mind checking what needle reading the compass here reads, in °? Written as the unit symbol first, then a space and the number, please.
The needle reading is ° 97.5
